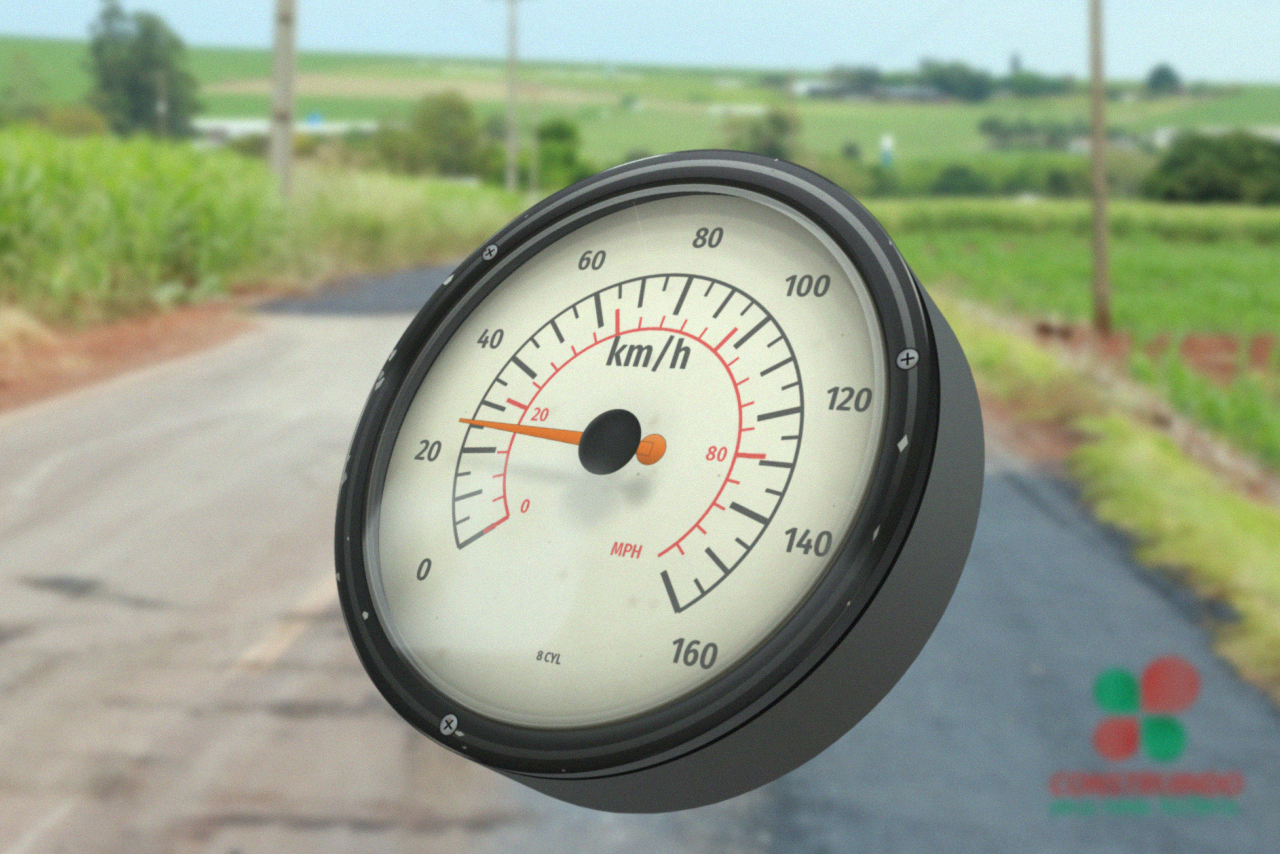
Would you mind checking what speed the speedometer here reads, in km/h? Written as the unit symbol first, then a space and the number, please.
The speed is km/h 25
